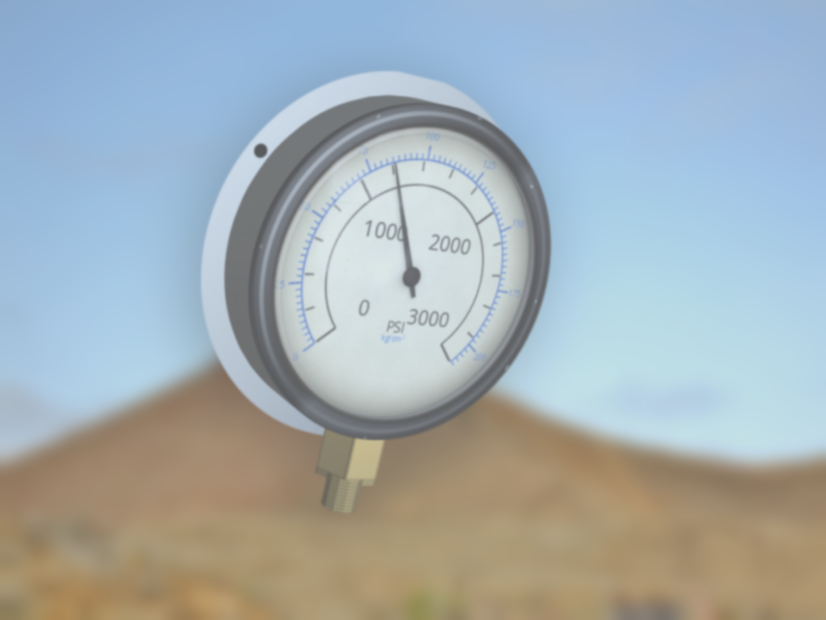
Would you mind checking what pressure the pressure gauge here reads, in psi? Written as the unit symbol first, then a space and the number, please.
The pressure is psi 1200
